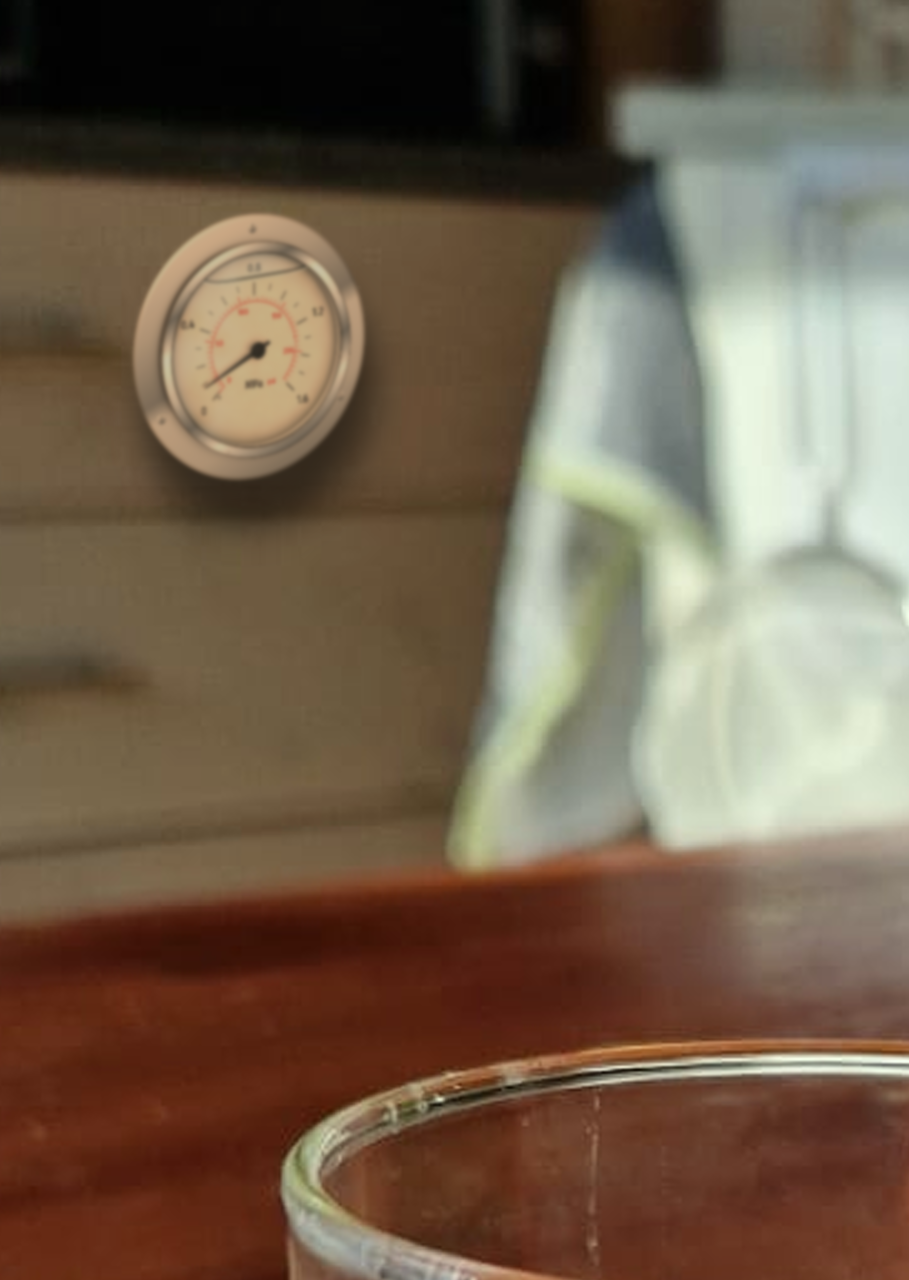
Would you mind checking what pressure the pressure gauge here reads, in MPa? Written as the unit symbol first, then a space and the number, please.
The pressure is MPa 0.1
